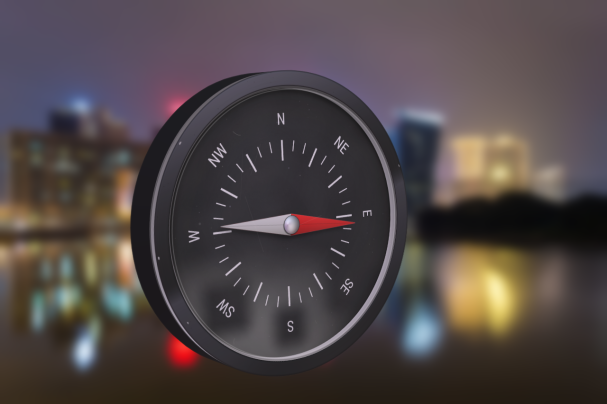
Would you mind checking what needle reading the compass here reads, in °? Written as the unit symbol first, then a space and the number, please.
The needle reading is ° 95
